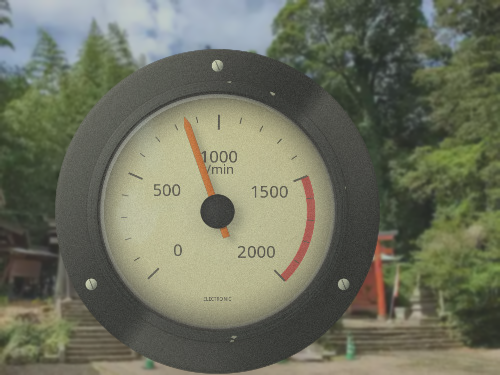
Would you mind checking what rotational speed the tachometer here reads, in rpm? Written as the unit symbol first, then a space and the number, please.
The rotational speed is rpm 850
